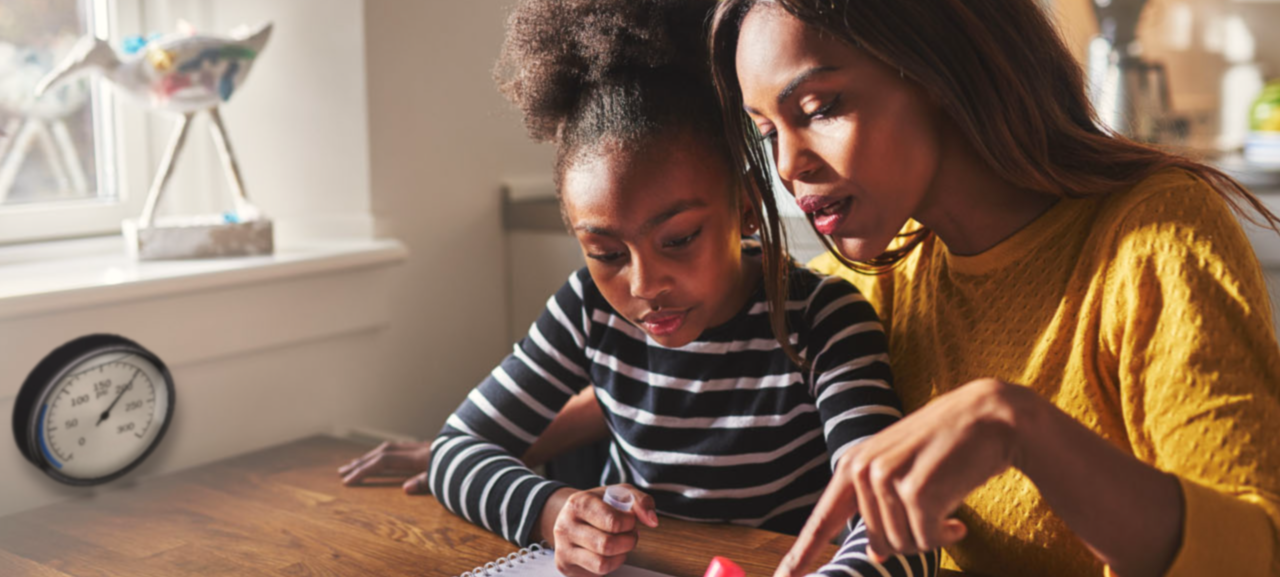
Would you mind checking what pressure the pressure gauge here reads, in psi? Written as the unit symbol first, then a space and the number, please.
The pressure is psi 200
